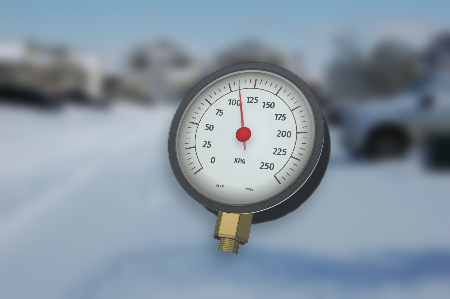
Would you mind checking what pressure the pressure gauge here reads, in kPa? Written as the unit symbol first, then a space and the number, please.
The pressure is kPa 110
